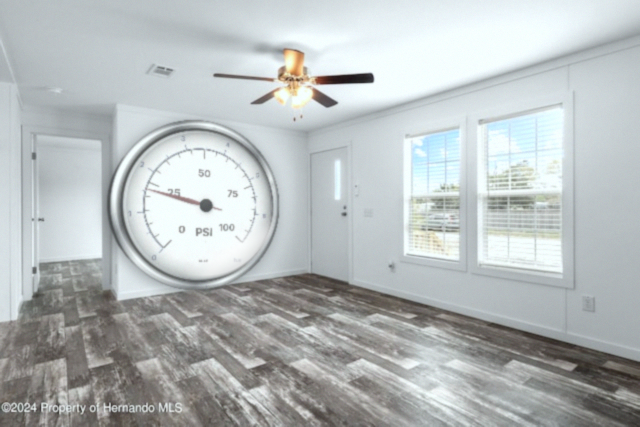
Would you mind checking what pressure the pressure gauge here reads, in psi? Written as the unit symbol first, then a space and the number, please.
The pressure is psi 22.5
